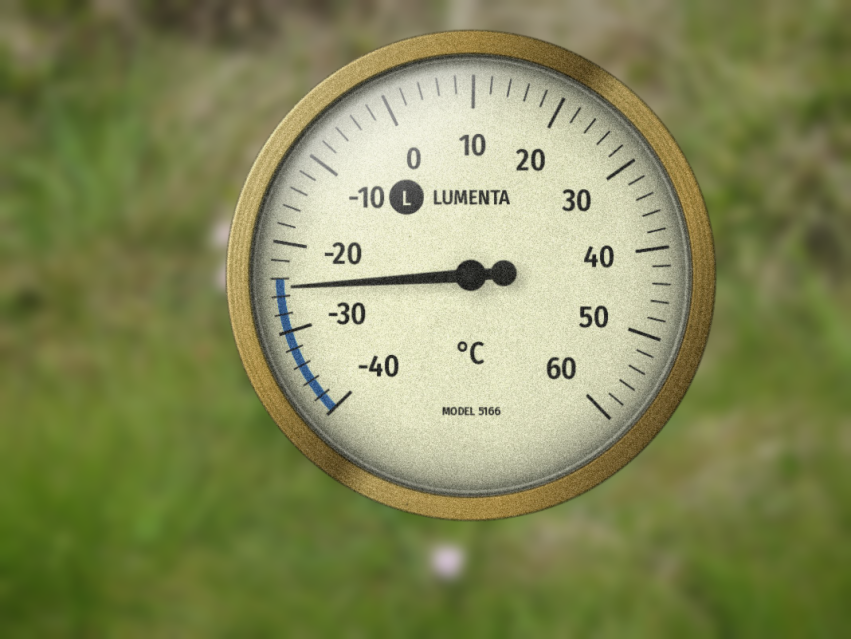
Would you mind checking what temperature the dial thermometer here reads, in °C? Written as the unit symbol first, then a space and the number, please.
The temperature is °C -25
